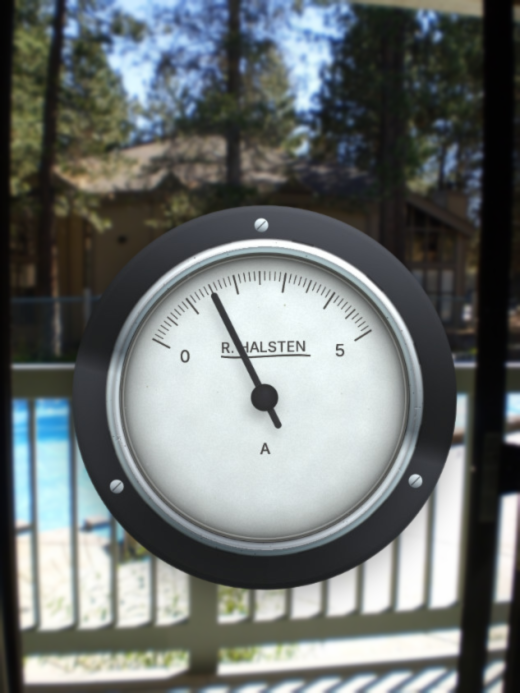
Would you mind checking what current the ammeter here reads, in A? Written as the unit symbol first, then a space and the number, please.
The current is A 1.5
